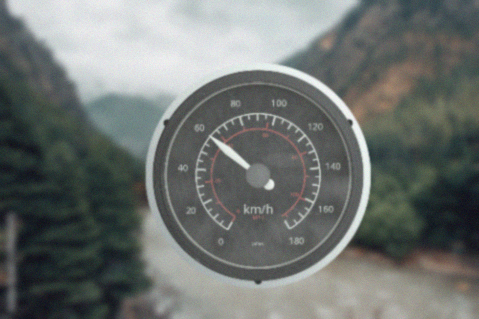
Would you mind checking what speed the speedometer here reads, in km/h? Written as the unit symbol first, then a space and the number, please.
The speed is km/h 60
